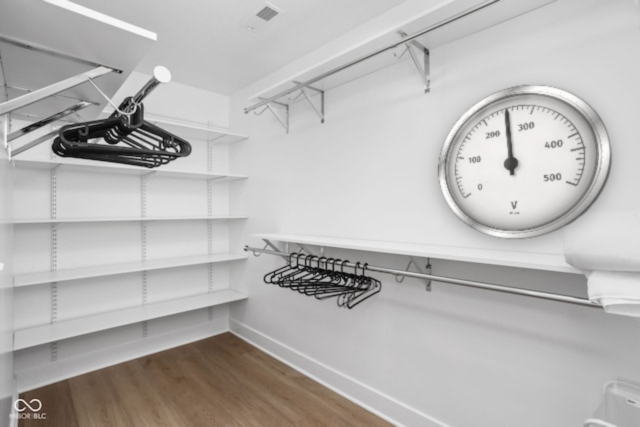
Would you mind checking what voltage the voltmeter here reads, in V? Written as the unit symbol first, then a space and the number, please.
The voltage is V 250
